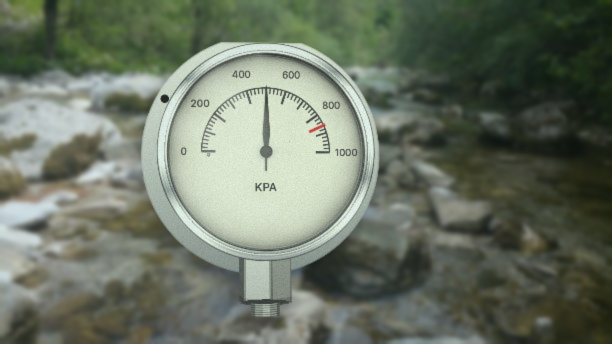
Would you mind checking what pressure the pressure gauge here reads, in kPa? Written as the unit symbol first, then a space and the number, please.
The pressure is kPa 500
